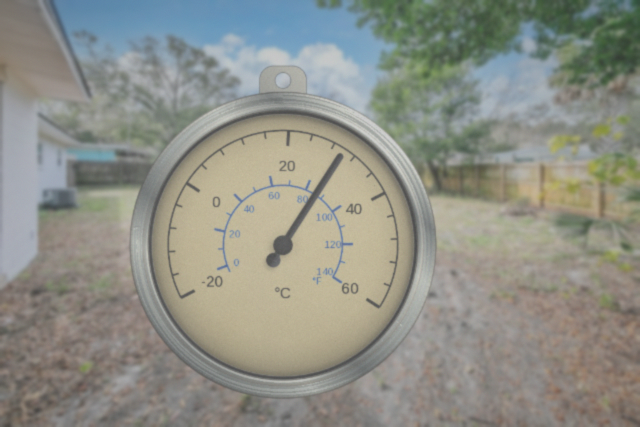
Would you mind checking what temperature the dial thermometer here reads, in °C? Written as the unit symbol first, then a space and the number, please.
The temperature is °C 30
